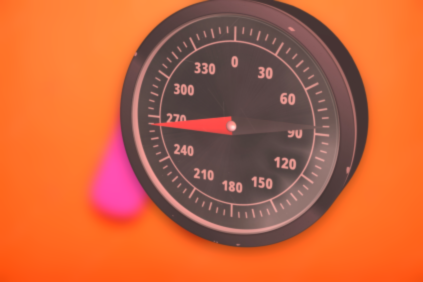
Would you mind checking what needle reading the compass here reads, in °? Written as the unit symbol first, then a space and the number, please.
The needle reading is ° 265
